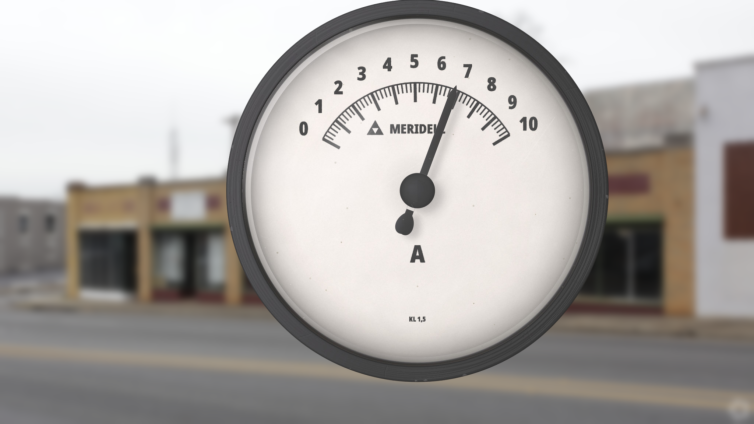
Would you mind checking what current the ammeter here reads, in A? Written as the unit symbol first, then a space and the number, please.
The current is A 6.8
